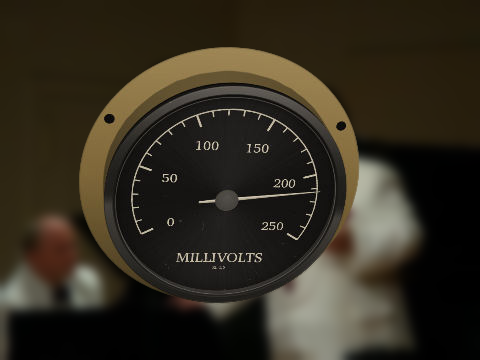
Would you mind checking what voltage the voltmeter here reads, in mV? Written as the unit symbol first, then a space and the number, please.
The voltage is mV 210
